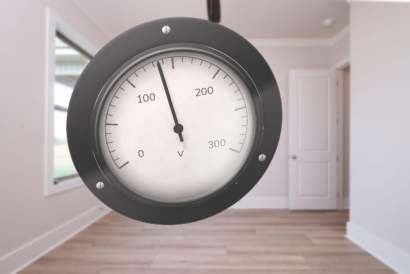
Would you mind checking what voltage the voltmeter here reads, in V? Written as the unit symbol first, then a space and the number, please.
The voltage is V 135
